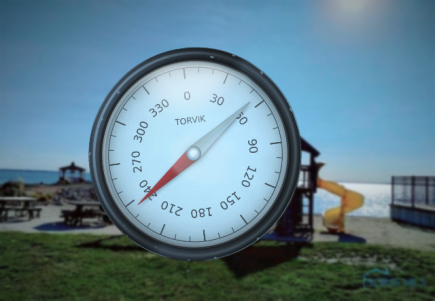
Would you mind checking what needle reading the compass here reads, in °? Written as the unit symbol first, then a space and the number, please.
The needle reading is ° 235
